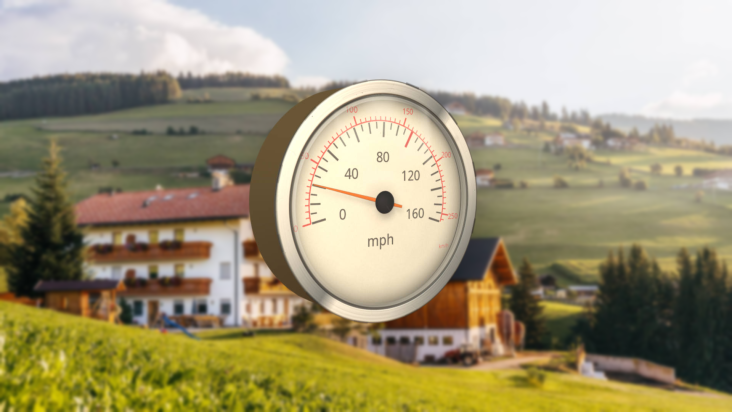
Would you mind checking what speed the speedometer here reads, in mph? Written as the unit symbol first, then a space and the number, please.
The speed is mph 20
